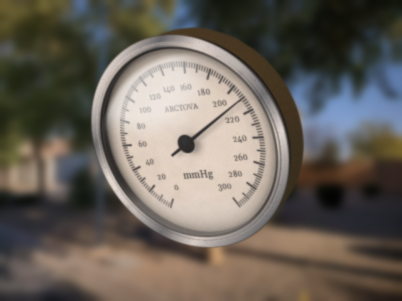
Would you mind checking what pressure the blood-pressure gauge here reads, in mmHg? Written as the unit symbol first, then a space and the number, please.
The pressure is mmHg 210
